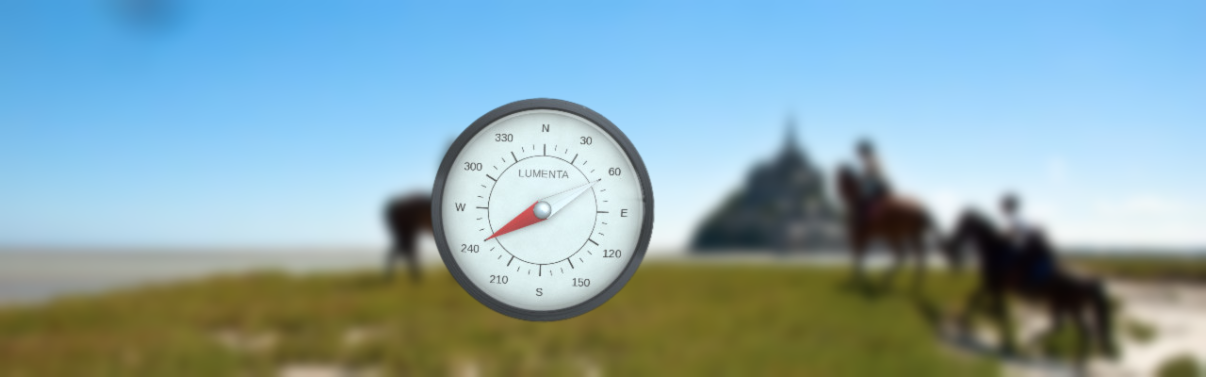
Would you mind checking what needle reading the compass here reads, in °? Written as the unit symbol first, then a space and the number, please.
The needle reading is ° 240
